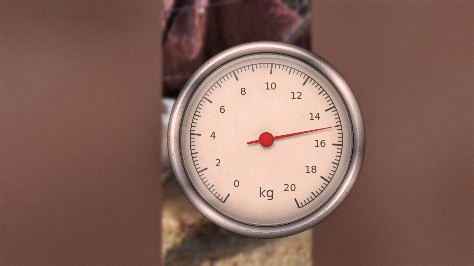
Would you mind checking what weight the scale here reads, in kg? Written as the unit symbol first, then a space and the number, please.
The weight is kg 15
